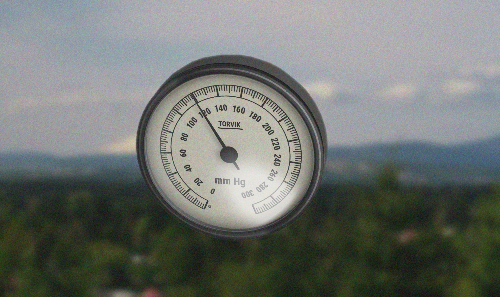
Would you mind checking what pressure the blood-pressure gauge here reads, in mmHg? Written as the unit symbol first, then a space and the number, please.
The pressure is mmHg 120
